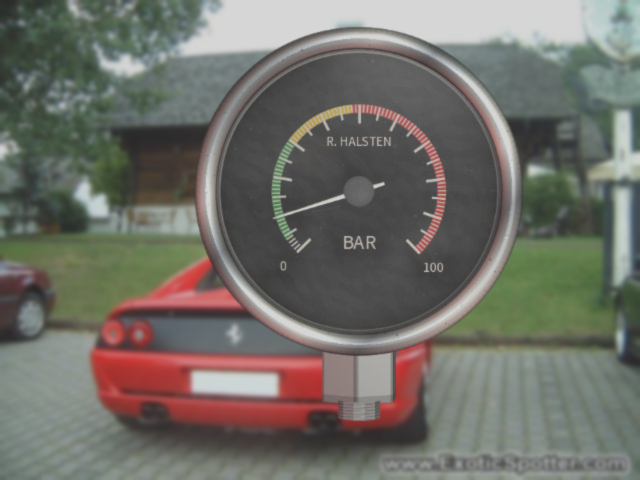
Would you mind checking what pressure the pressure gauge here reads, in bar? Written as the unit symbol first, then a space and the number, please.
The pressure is bar 10
